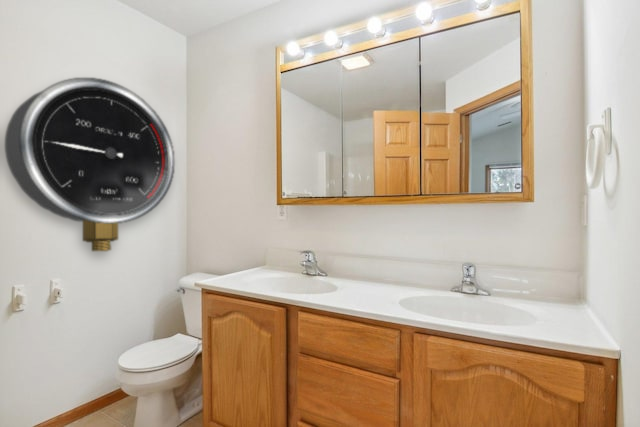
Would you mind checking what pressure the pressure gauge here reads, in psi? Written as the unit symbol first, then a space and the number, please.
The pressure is psi 100
